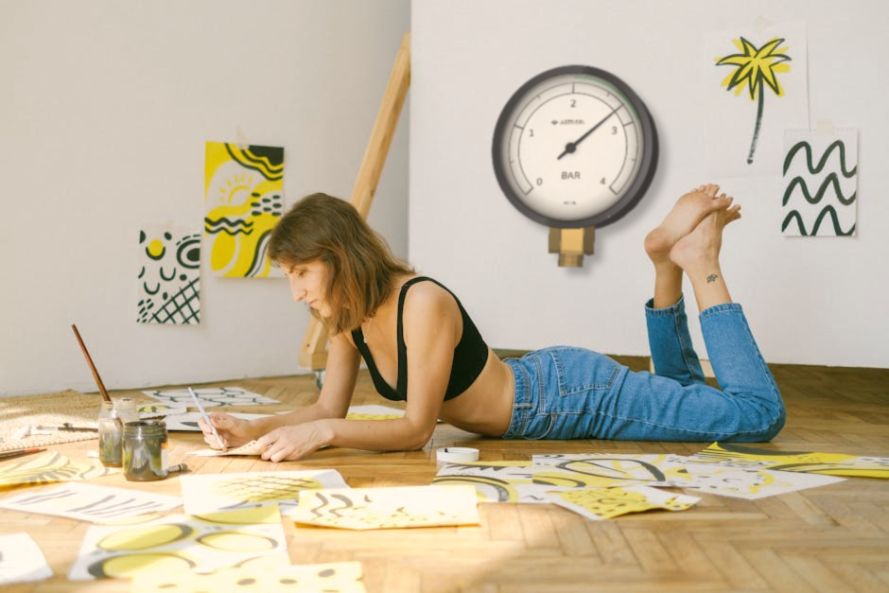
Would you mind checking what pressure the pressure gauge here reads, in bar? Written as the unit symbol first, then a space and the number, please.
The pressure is bar 2.75
